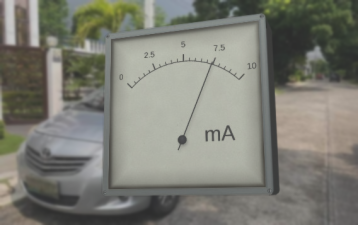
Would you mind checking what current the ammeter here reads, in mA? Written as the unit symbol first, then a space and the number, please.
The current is mA 7.5
